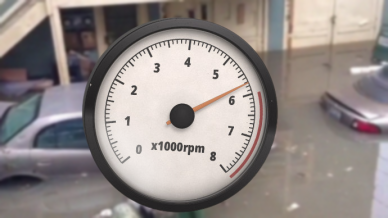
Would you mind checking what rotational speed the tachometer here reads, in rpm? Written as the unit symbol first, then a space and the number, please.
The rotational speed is rpm 5700
